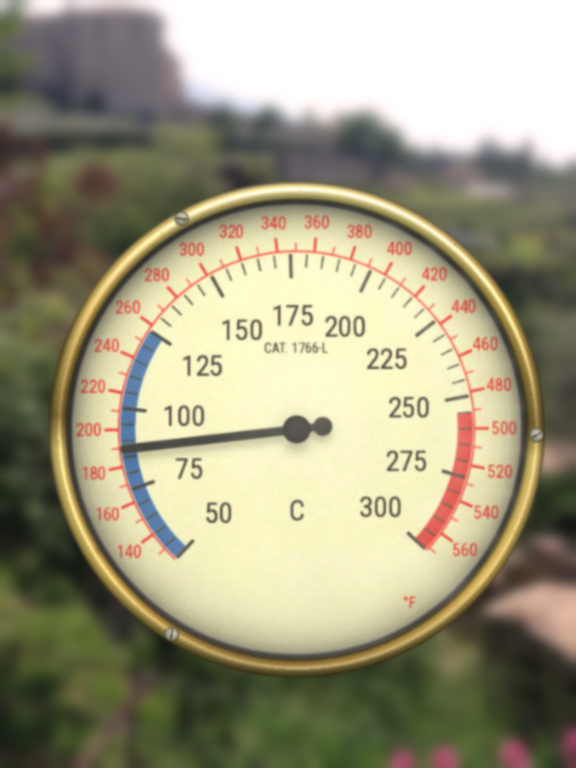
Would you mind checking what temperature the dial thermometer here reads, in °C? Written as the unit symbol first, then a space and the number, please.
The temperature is °C 87.5
